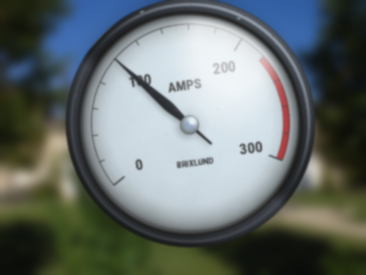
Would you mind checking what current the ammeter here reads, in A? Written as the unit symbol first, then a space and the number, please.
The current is A 100
